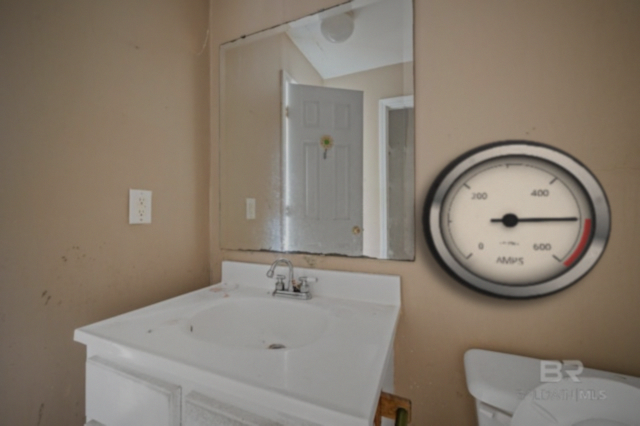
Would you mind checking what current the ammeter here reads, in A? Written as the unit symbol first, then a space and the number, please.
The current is A 500
